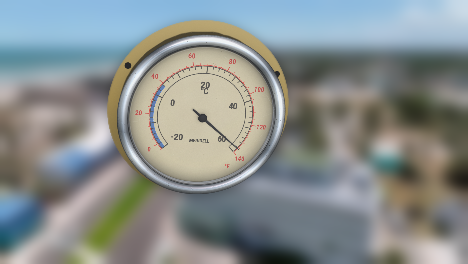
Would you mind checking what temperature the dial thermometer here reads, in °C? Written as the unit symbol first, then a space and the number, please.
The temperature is °C 58
